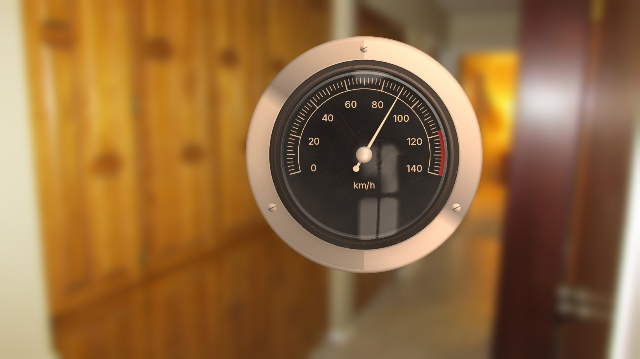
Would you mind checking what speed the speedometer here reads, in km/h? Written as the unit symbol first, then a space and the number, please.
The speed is km/h 90
